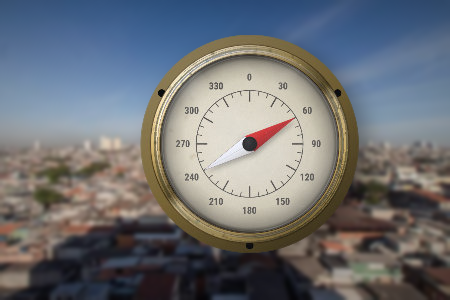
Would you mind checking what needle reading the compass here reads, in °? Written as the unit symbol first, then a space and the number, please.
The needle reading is ° 60
